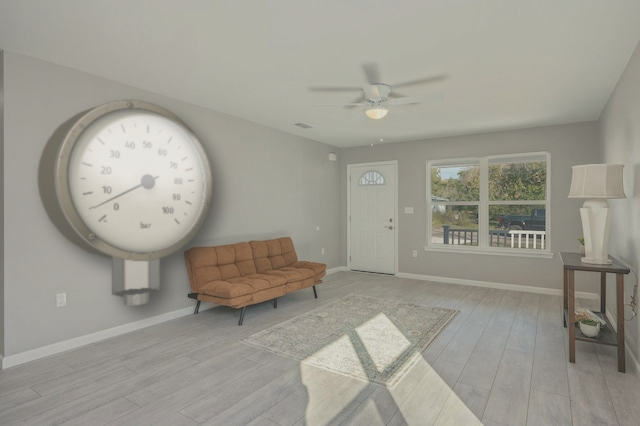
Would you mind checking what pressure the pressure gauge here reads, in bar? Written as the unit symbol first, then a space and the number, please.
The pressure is bar 5
